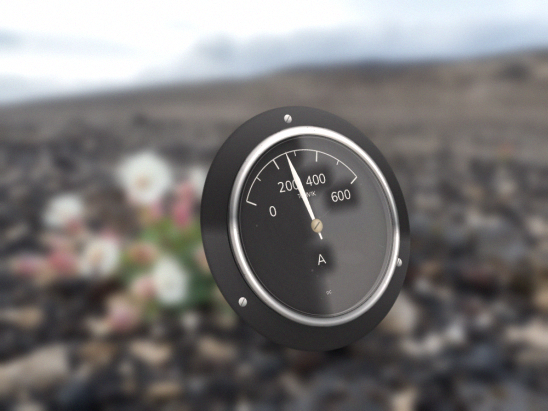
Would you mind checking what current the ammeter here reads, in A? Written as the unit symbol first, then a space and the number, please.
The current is A 250
